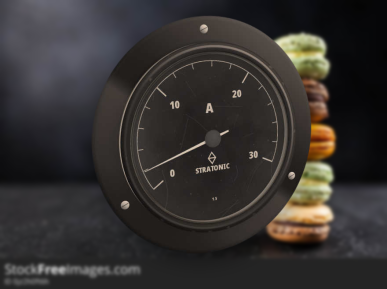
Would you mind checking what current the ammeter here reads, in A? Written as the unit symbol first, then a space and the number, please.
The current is A 2
